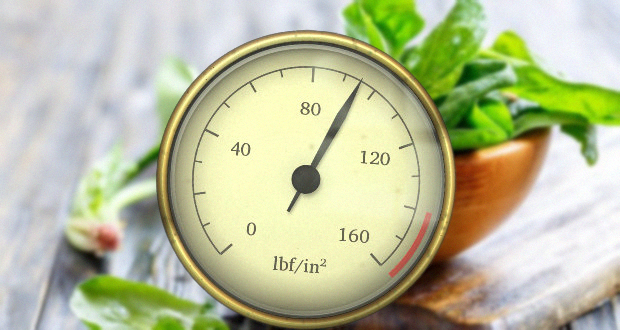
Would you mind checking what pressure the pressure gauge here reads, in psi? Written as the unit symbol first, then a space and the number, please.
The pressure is psi 95
